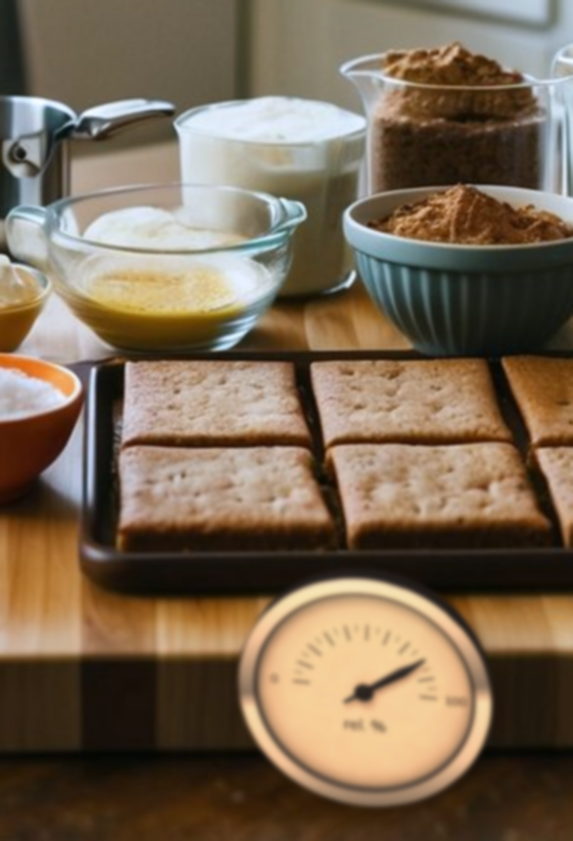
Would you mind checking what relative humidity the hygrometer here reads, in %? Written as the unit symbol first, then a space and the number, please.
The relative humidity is % 80
